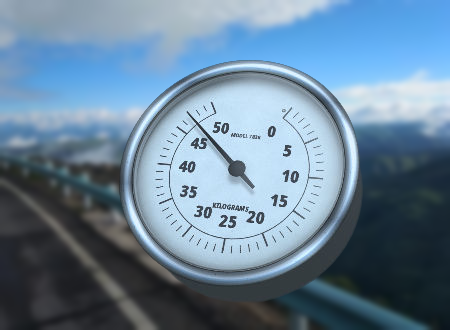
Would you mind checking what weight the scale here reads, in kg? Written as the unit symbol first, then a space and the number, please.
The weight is kg 47
